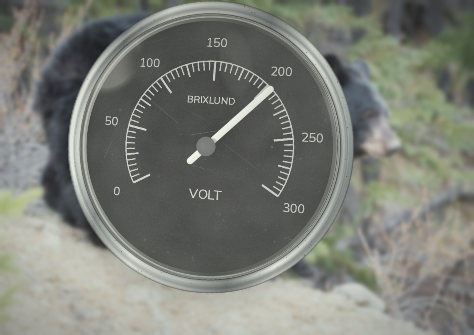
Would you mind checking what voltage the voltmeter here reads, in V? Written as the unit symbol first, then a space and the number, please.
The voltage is V 205
